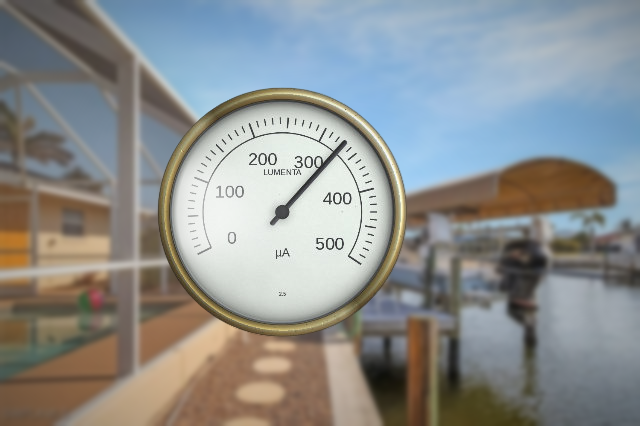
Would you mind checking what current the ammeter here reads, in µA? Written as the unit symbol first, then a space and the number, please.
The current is µA 330
